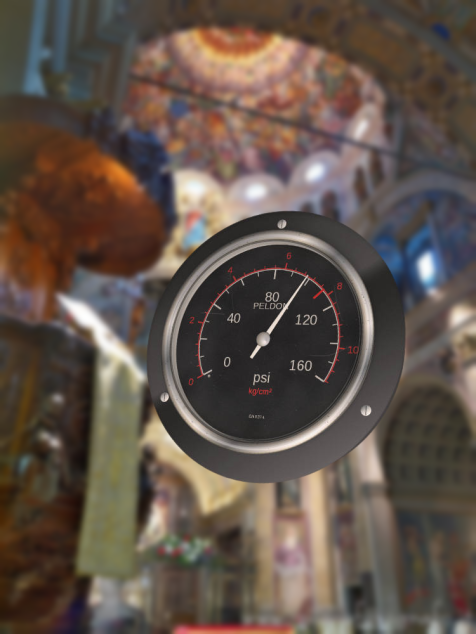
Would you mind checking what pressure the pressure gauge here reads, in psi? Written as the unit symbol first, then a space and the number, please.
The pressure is psi 100
